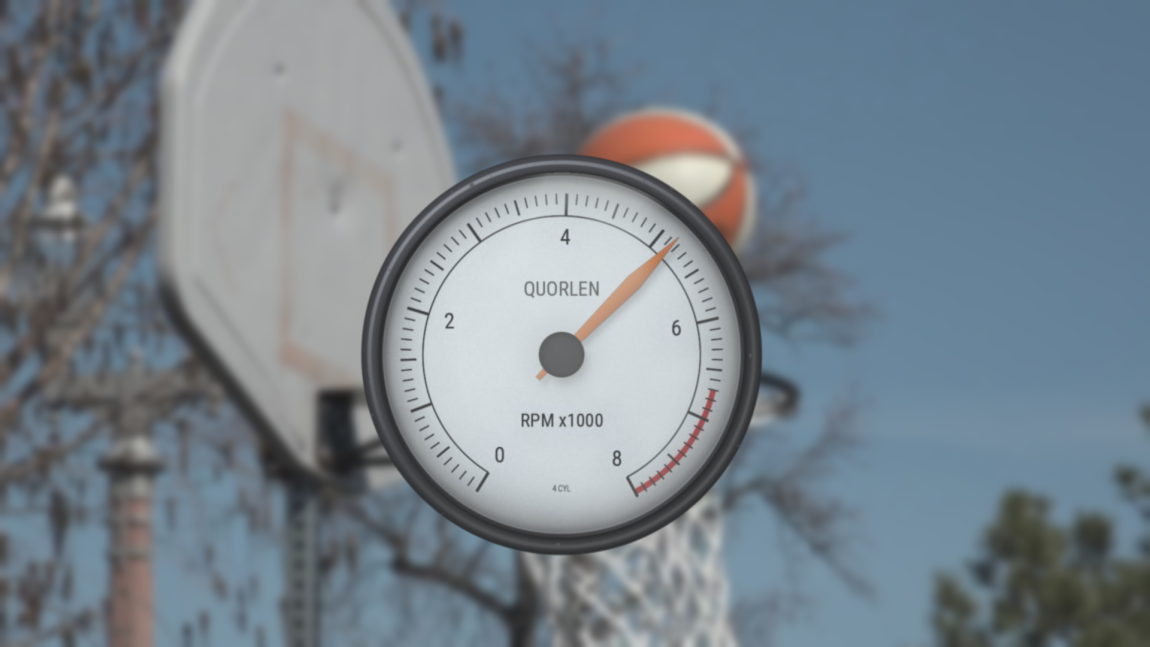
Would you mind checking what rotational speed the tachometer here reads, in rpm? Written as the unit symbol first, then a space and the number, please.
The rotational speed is rpm 5150
